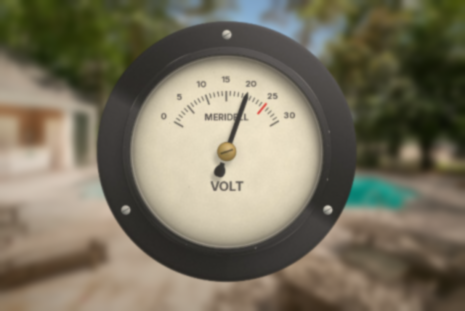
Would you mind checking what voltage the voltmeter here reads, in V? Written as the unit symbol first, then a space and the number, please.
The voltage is V 20
